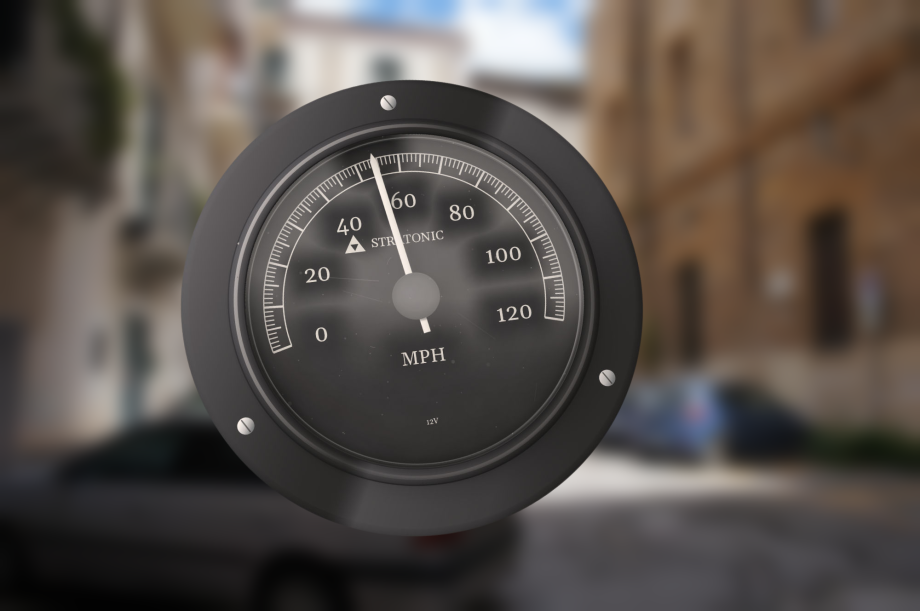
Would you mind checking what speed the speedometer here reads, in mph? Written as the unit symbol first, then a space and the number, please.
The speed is mph 54
